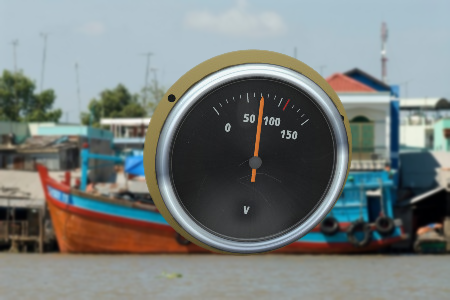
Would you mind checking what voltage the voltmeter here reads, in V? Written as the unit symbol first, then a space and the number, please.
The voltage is V 70
